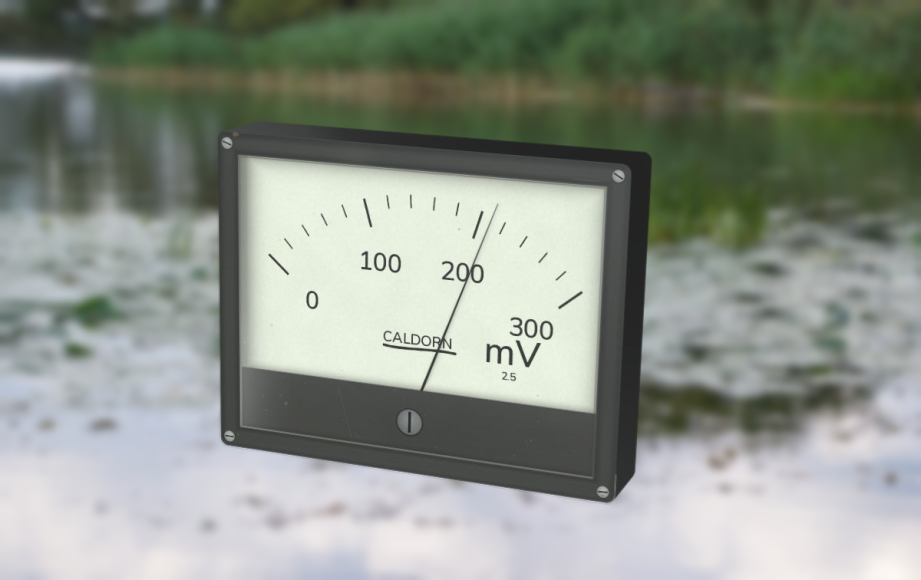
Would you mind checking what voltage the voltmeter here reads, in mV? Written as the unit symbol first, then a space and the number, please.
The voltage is mV 210
